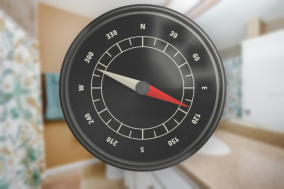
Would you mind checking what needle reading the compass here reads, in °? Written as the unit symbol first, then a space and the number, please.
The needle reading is ° 112.5
